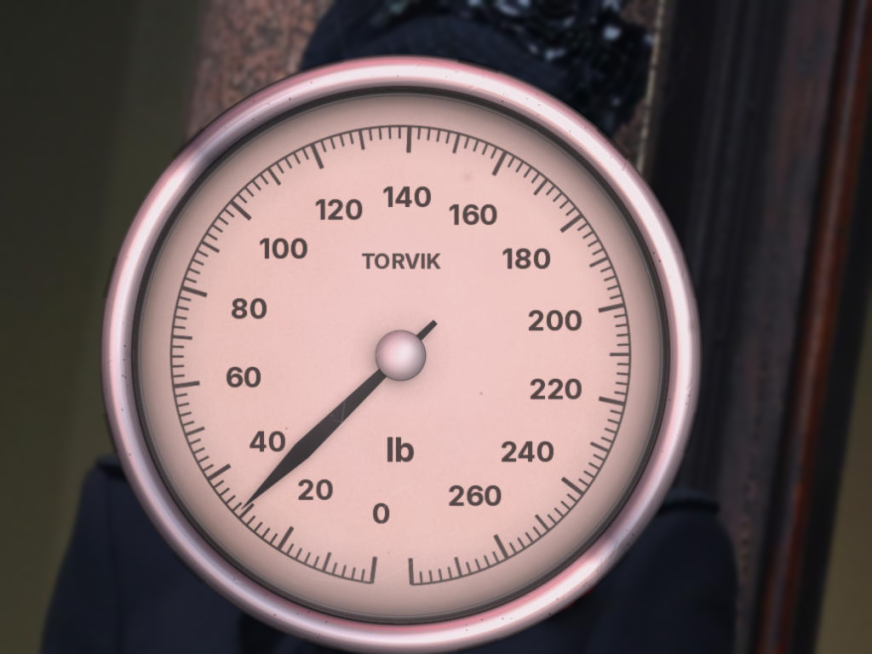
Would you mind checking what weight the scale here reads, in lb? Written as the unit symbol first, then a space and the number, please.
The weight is lb 31
